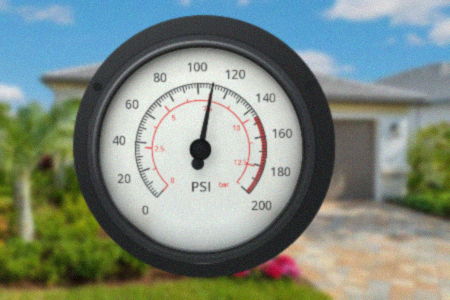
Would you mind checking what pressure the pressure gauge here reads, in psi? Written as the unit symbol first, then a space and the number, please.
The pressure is psi 110
